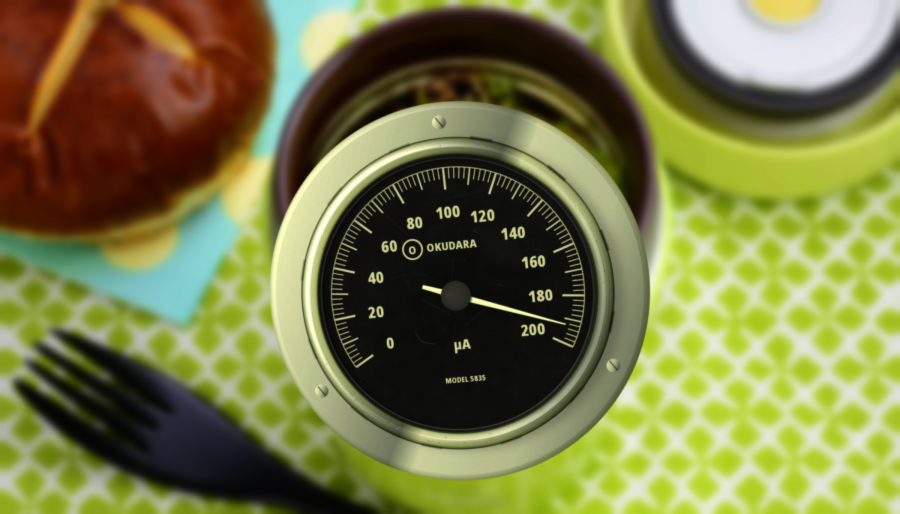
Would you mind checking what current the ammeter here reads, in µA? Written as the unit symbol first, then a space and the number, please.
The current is µA 192
